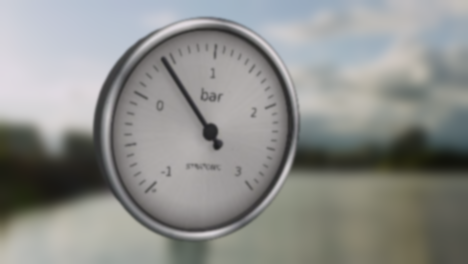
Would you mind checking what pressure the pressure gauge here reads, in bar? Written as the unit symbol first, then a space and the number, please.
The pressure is bar 0.4
